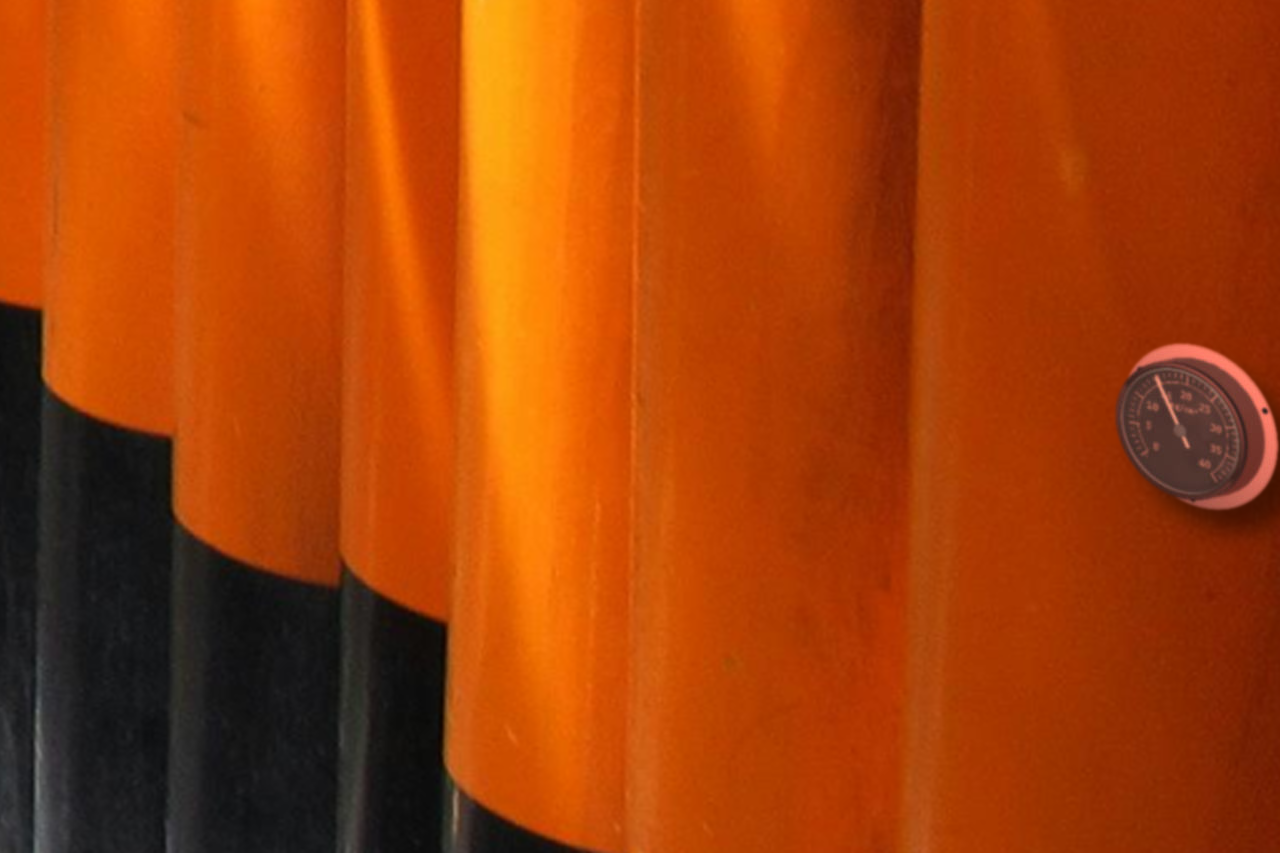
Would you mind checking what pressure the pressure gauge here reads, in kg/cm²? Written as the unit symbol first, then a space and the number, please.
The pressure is kg/cm² 15
